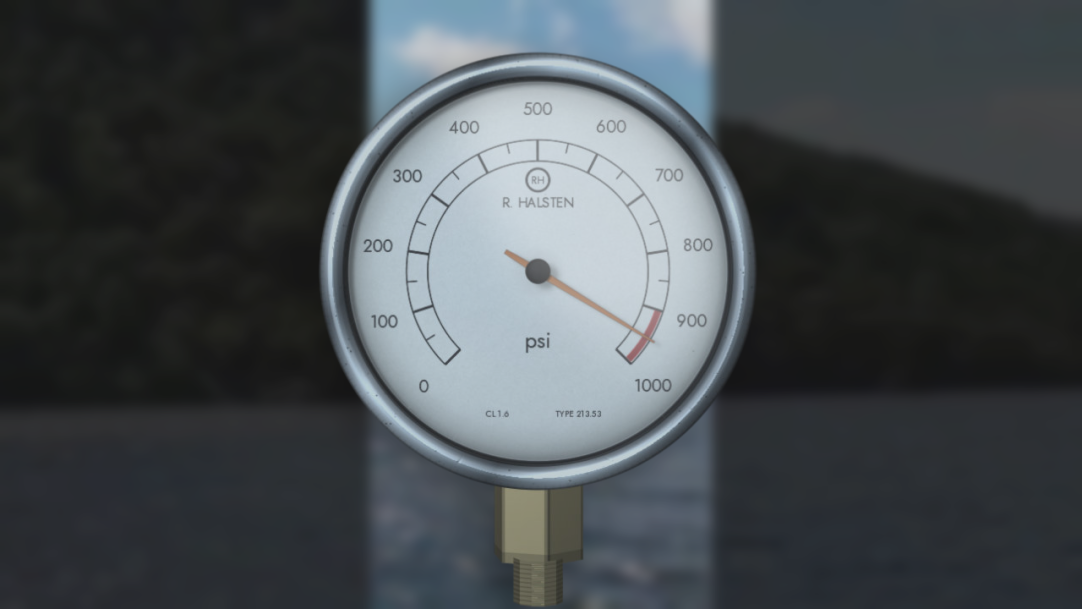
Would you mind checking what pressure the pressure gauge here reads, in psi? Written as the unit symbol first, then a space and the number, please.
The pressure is psi 950
